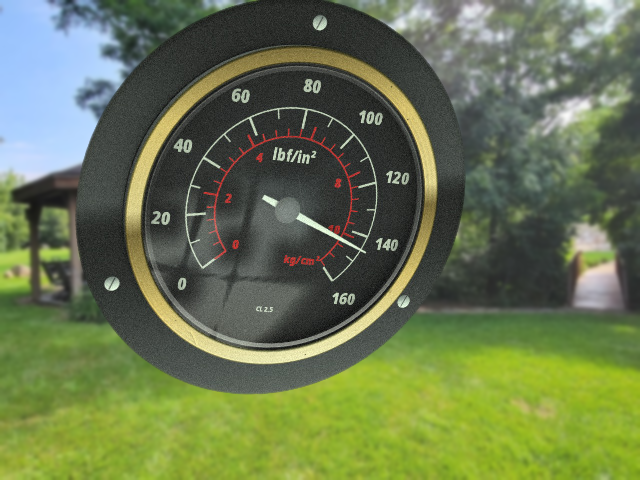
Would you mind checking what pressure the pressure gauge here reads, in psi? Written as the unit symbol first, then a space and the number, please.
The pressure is psi 145
